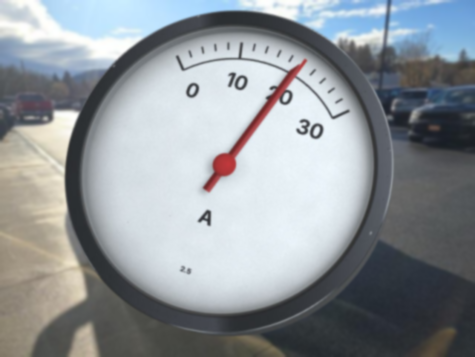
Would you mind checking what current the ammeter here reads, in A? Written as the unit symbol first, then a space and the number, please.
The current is A 20
